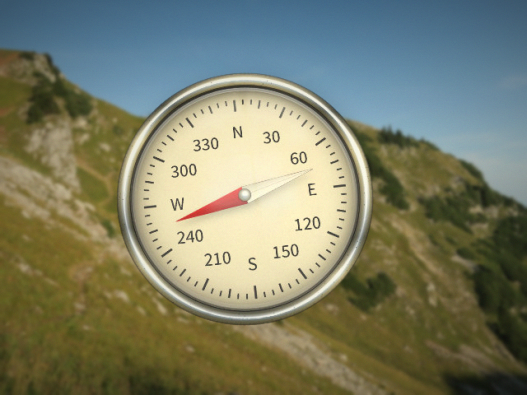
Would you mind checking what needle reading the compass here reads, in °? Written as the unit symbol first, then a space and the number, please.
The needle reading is ° 255
